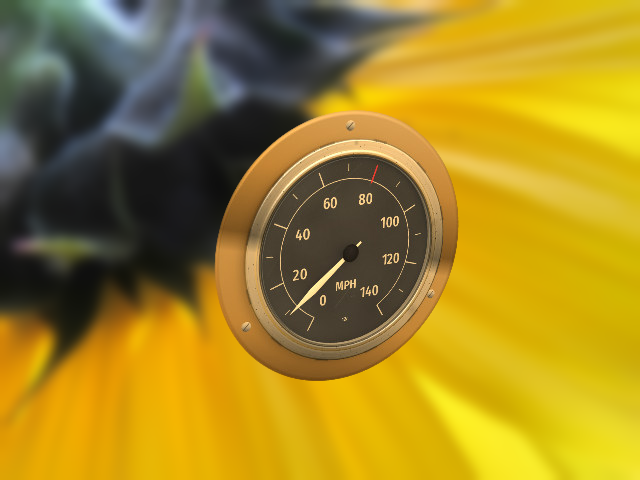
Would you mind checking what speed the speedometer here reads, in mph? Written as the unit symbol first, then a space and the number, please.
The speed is mph 10
